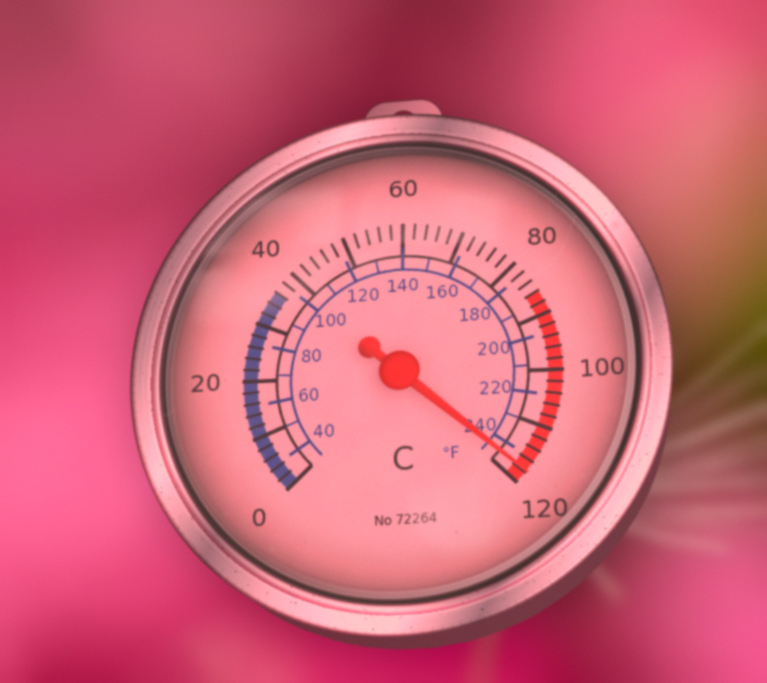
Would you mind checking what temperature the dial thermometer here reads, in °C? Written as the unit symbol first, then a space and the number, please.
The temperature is °C 118
